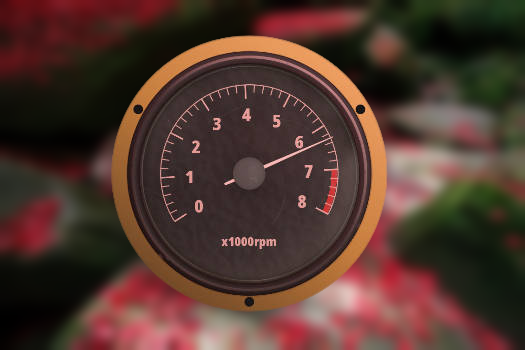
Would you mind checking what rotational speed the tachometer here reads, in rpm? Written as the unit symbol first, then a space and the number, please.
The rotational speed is rpm 6300
